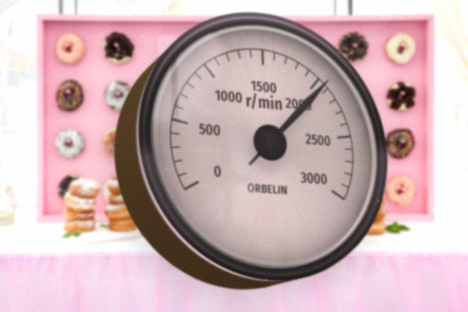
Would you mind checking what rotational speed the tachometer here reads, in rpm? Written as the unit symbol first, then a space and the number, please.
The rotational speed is rpm 2050
